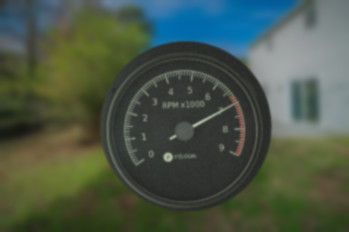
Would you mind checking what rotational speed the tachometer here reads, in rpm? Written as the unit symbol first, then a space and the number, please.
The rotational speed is rpm 7000
